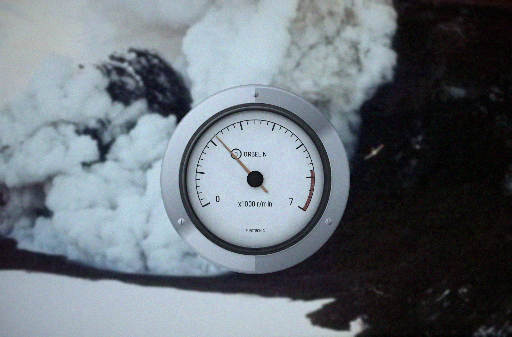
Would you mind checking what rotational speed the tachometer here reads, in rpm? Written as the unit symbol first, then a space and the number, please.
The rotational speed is rpm 2200
